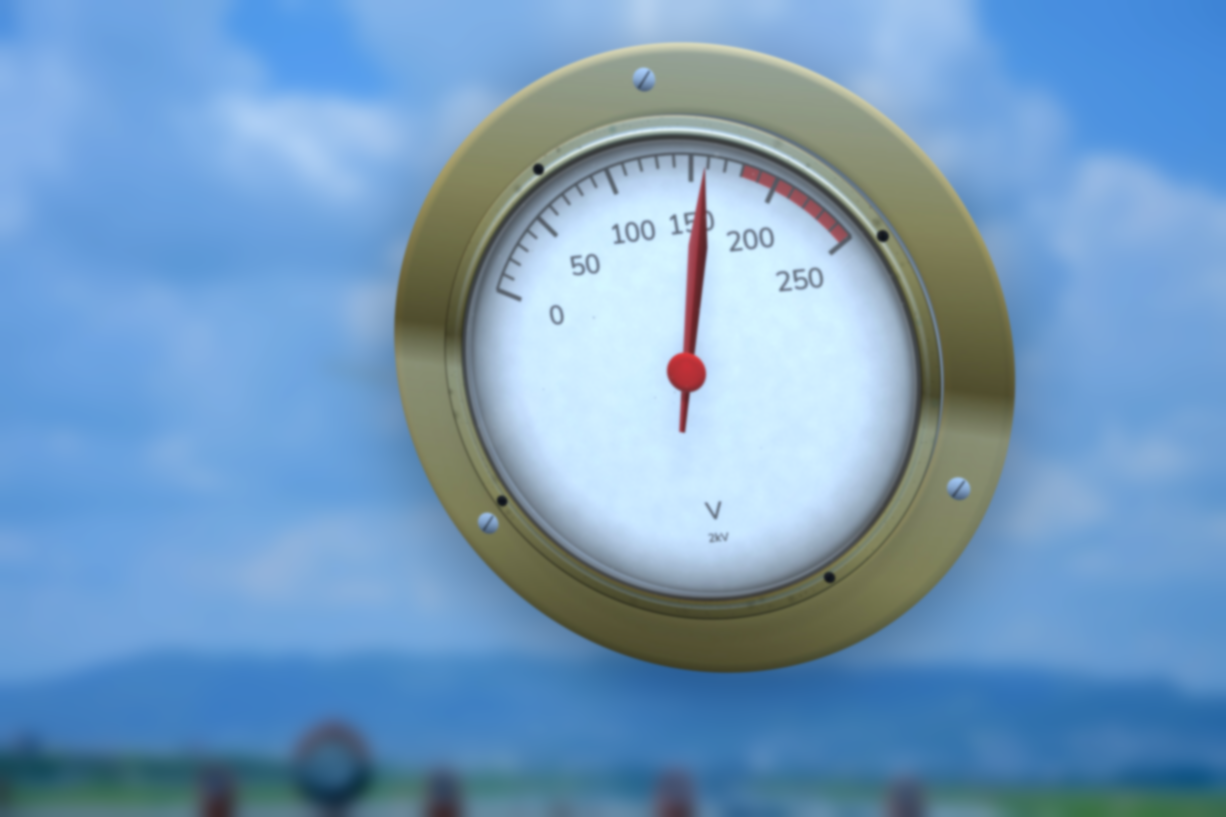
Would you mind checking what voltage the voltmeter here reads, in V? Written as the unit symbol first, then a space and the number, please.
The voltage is V 160
